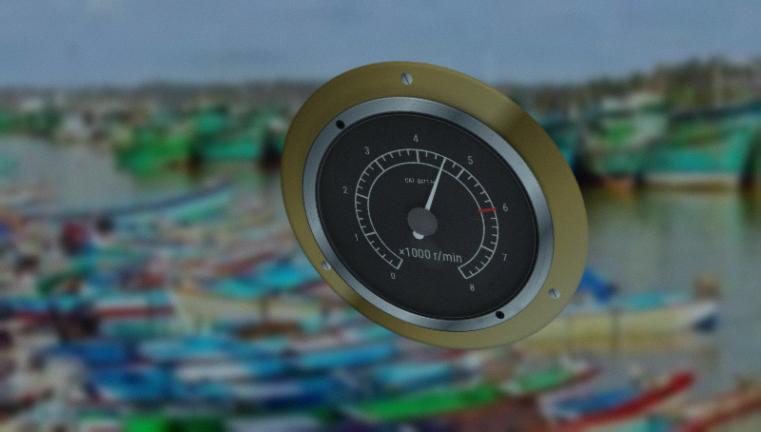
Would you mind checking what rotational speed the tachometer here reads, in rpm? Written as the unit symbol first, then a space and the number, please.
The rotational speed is rpm 4600
